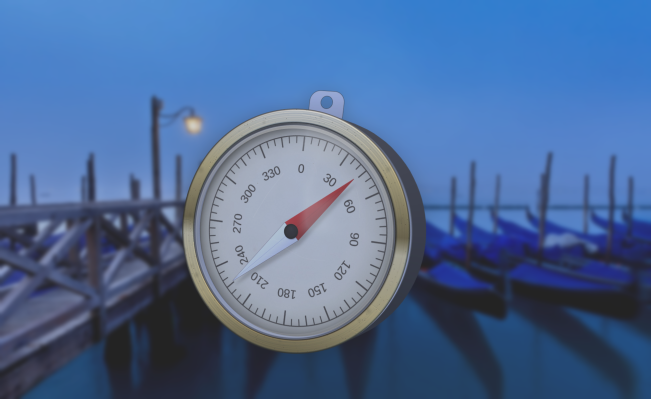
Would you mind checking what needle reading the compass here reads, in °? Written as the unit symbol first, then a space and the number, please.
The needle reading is ° 45
